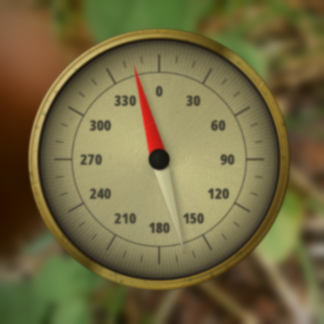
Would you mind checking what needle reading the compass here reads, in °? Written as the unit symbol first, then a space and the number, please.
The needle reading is ° 345
